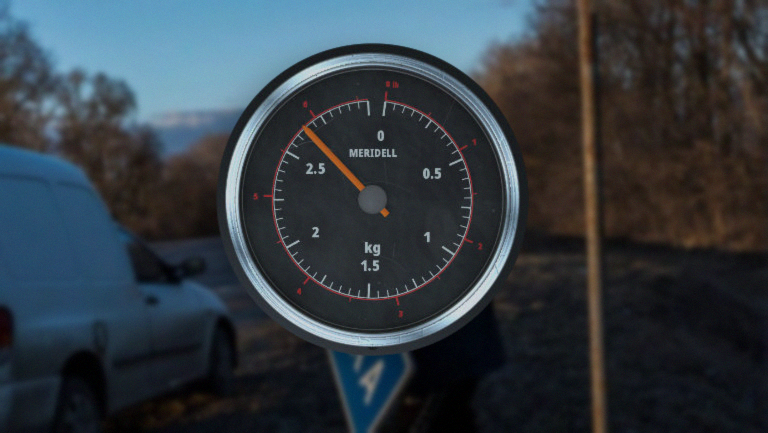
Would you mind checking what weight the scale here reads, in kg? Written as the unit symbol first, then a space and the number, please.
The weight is kg 2.65
